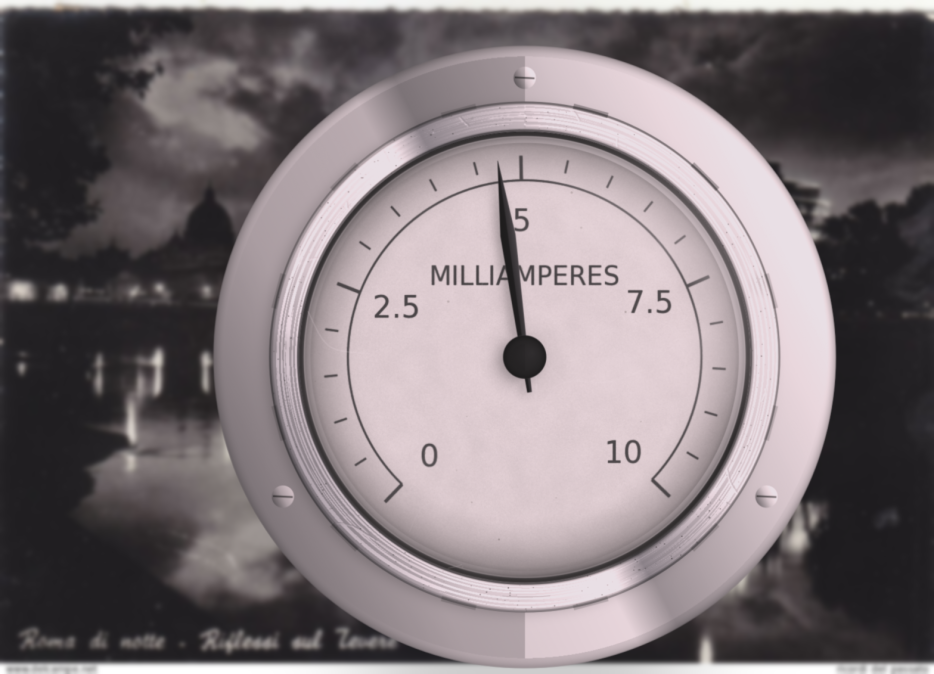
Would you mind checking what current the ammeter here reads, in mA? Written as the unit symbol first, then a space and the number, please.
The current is mA 4.75
